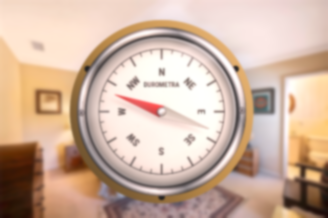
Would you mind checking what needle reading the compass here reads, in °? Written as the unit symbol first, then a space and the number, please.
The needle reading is ° 290
